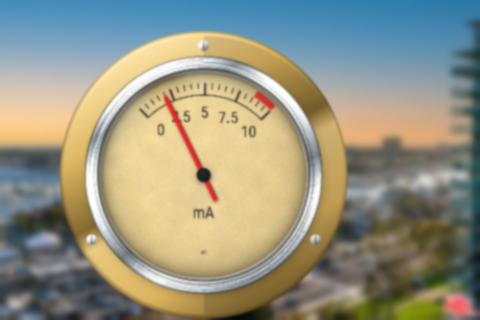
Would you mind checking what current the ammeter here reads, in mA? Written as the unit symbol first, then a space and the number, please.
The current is mA 2
